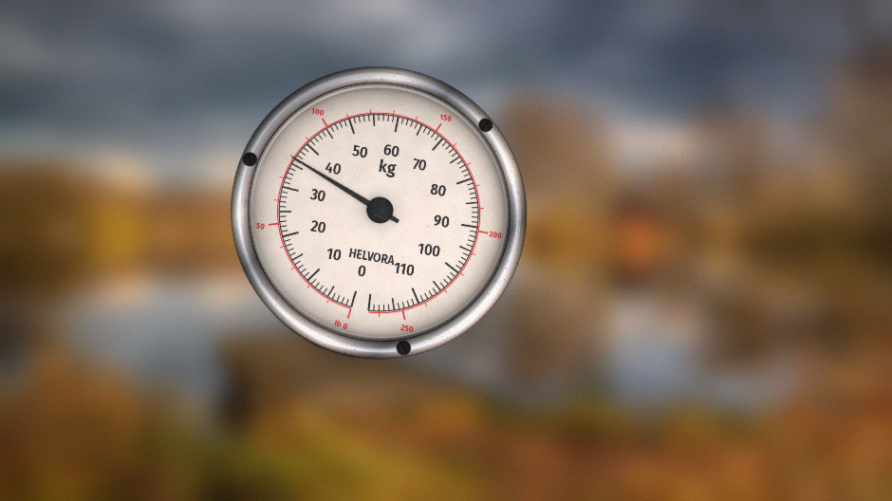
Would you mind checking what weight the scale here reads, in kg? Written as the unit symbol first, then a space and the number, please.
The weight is kg 36
